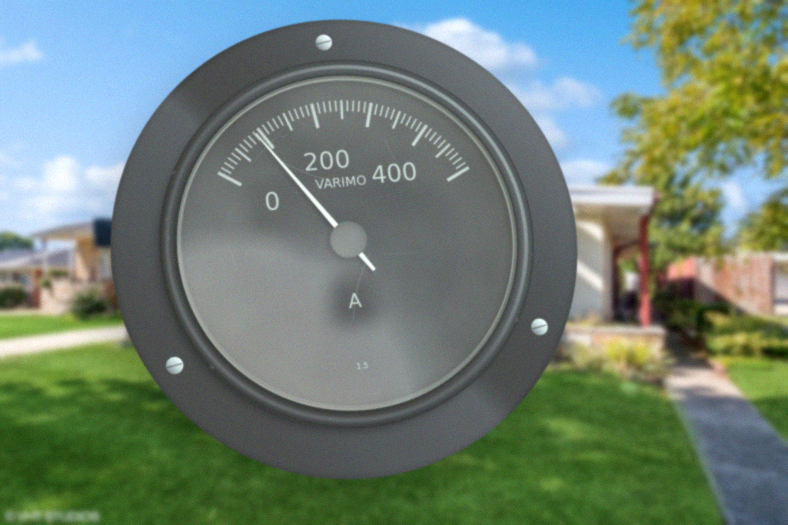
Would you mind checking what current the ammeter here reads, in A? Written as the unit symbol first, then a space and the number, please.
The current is A 90
